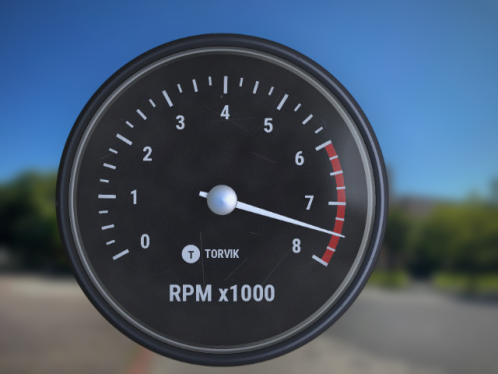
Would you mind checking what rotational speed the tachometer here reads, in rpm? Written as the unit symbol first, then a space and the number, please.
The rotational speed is rpm 7500
